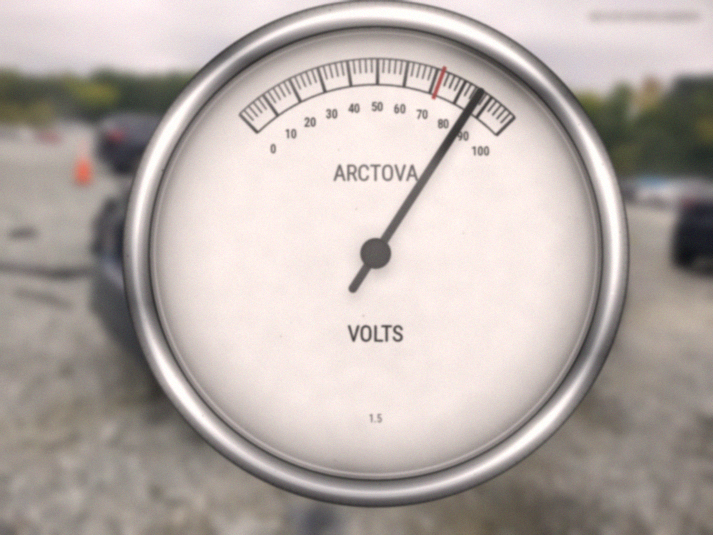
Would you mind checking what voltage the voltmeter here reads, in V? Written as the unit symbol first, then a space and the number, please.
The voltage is V 86
